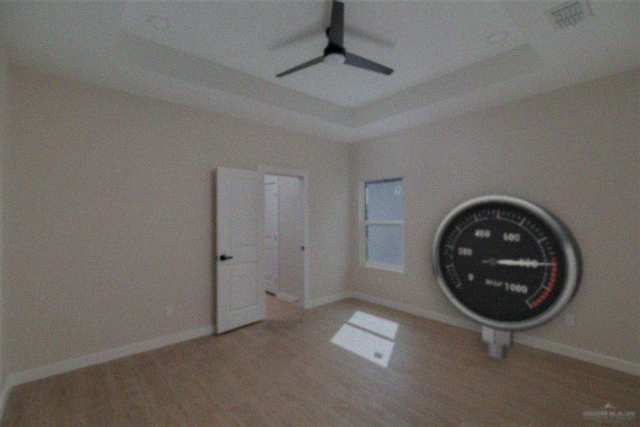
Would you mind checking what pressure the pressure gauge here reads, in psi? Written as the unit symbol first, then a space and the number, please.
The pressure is psi 800
